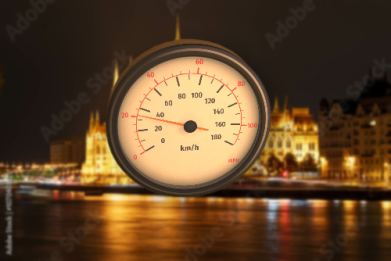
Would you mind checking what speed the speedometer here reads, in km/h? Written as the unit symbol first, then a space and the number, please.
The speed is km/h 35
